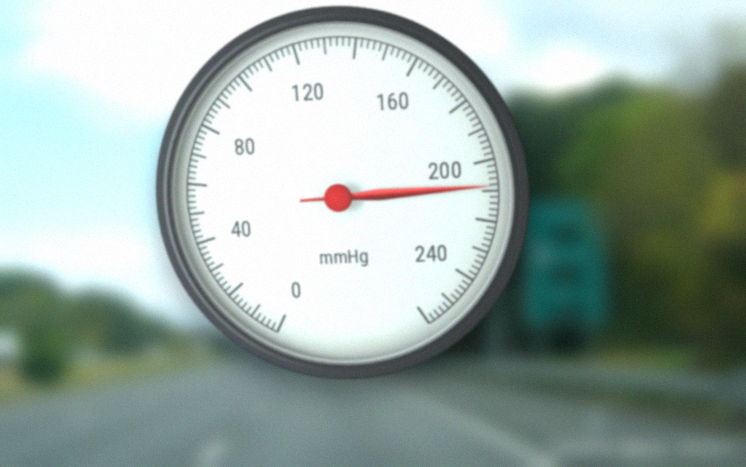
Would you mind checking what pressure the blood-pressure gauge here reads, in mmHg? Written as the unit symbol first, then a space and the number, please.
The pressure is mmHg 208
